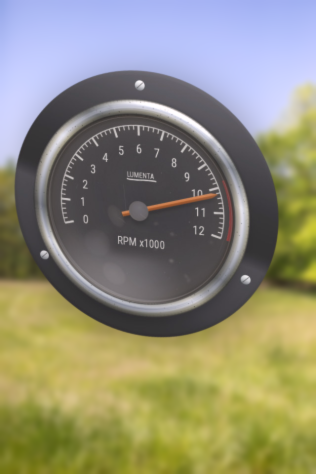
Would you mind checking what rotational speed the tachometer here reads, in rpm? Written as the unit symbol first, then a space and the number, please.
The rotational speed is rpm 10200
